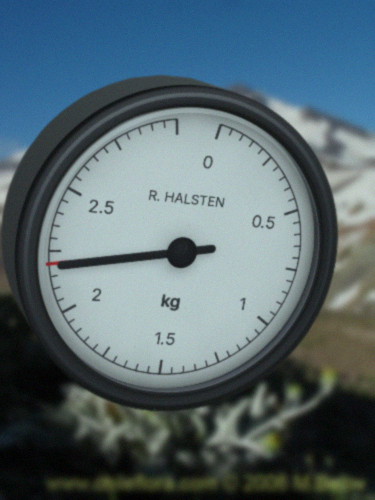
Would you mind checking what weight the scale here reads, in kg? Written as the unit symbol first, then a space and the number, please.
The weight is kg 2.2
